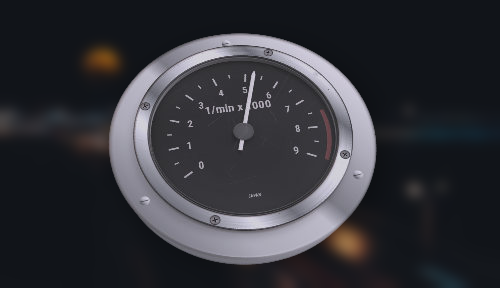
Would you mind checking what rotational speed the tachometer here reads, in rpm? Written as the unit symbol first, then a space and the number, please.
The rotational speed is rpm 5250
